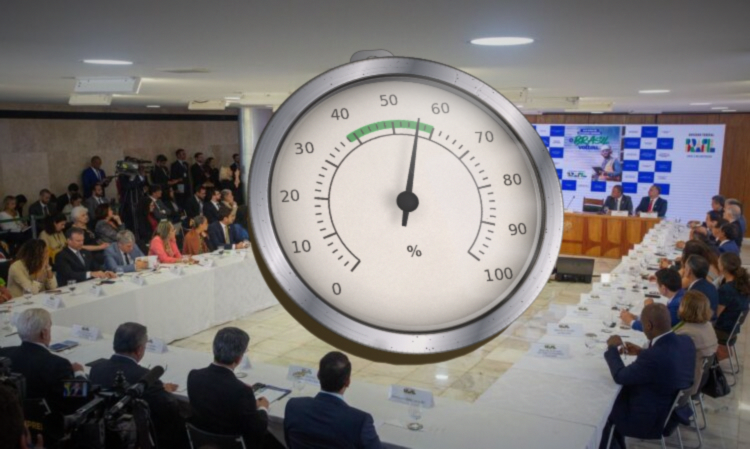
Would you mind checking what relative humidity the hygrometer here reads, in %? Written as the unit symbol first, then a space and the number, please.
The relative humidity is % 56
